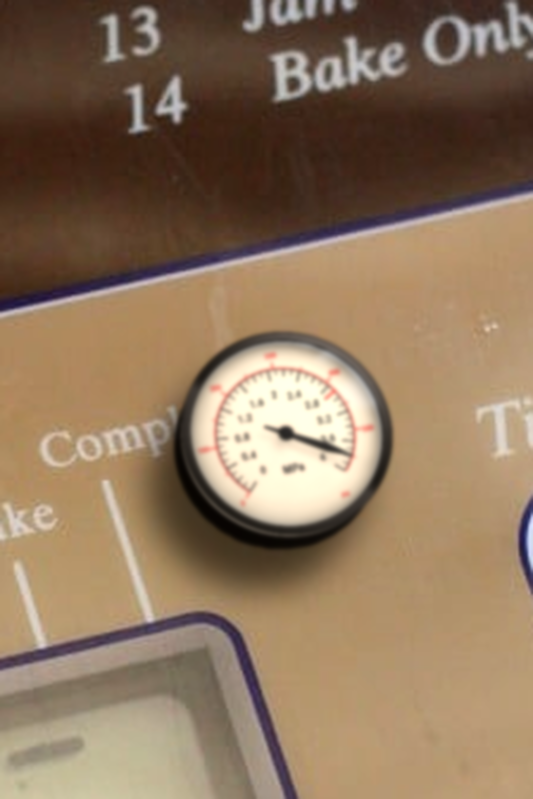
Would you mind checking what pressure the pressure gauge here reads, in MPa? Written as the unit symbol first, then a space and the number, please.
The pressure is MPa 3.8
